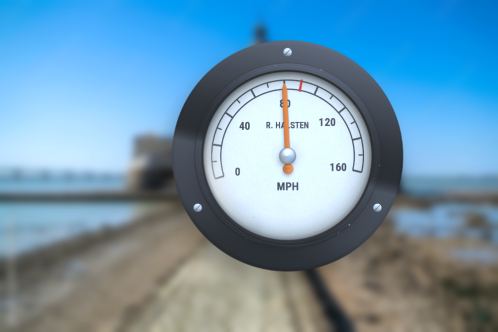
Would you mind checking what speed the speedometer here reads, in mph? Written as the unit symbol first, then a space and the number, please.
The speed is mph 80
